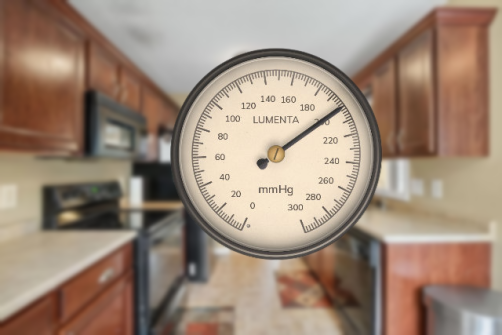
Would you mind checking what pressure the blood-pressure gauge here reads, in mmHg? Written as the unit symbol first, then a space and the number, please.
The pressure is mmHg 200
